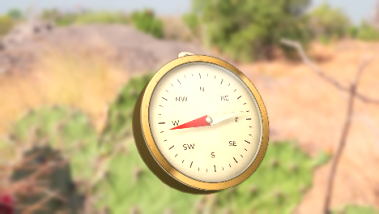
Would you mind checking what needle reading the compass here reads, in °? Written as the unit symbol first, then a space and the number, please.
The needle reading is ° 260
